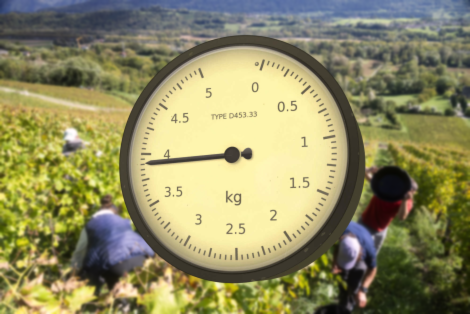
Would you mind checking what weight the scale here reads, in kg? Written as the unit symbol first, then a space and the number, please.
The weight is kg 3.9
